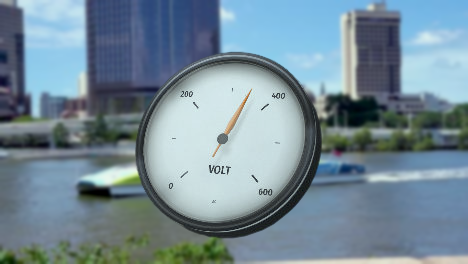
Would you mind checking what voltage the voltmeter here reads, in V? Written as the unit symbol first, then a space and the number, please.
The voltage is V 350
